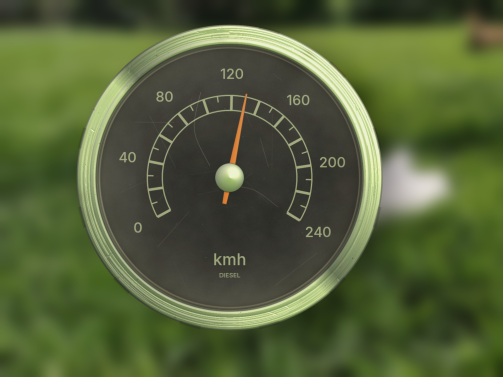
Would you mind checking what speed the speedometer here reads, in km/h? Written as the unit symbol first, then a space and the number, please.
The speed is km/h 130
